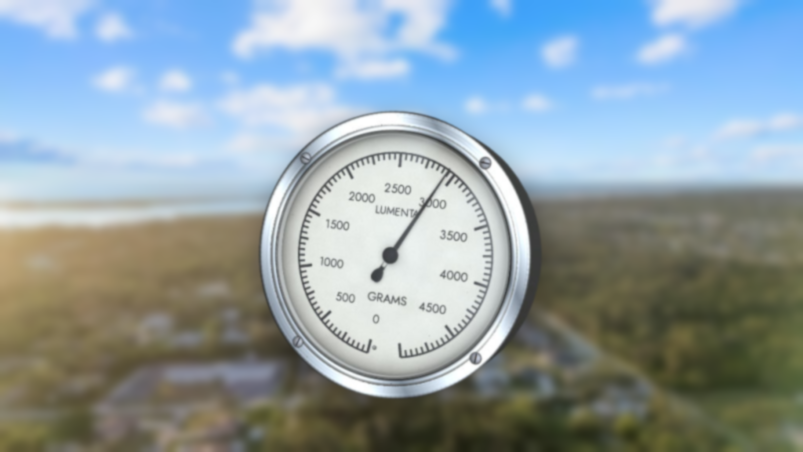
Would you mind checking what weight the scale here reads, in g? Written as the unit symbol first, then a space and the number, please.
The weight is g 2950
